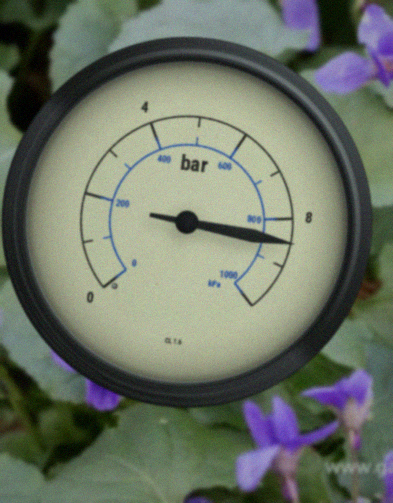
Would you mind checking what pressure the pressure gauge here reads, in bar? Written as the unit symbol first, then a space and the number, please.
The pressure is bar 8.5
